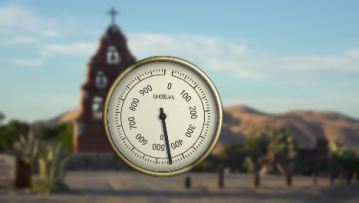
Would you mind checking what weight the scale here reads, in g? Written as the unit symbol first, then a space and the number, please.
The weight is g 450
